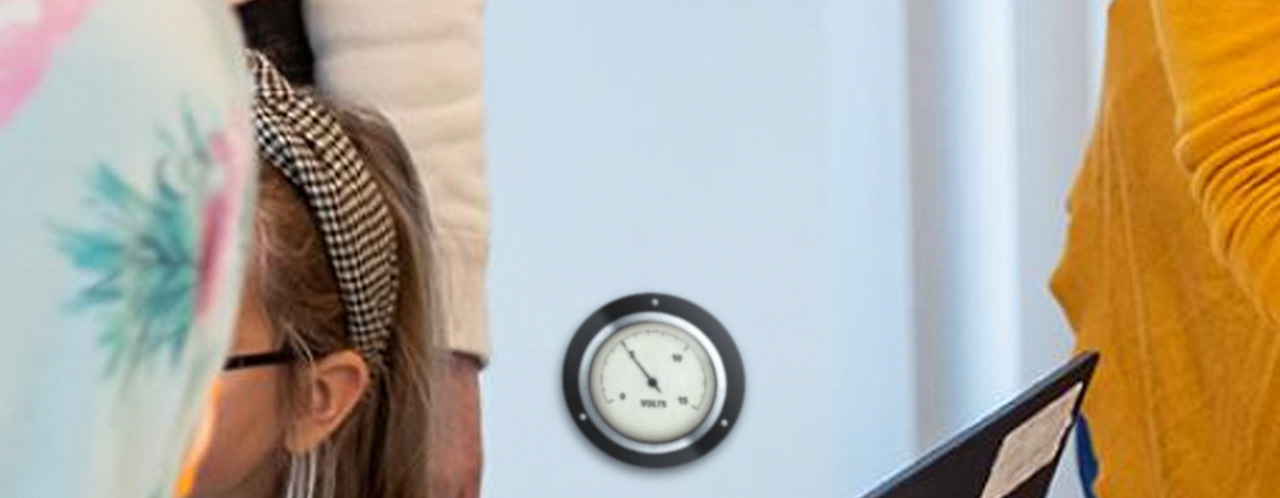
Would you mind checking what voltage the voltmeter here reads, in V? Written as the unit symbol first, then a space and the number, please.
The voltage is V 5
